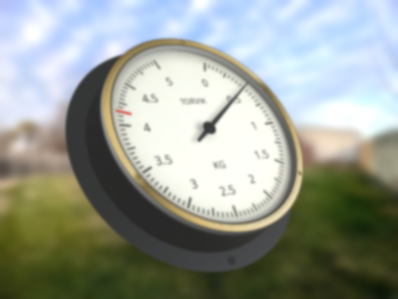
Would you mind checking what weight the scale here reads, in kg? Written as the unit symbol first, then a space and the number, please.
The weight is kg 0.5
